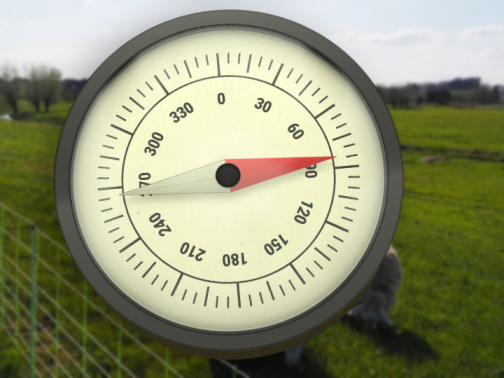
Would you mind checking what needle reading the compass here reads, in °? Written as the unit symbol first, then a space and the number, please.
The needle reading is ° 85
